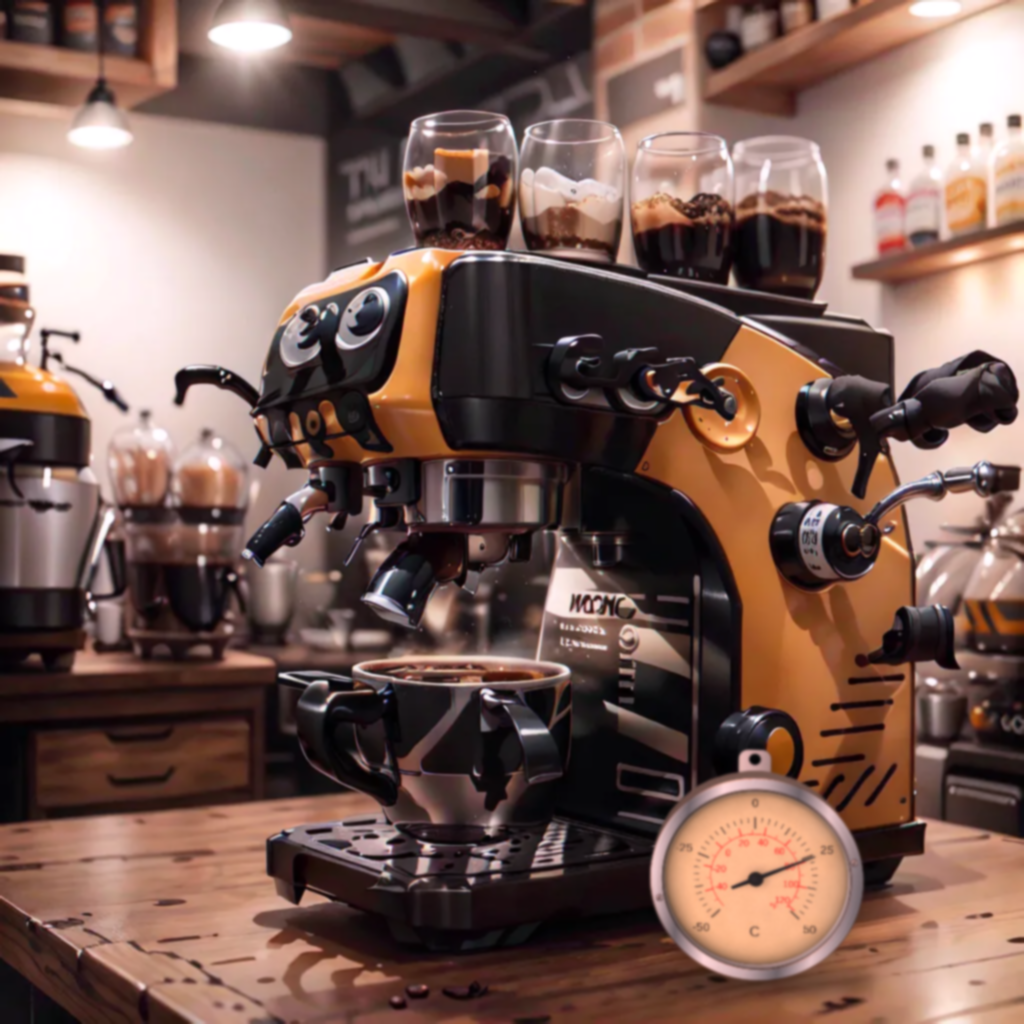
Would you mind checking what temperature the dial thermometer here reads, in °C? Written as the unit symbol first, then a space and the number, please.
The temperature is °C 25
